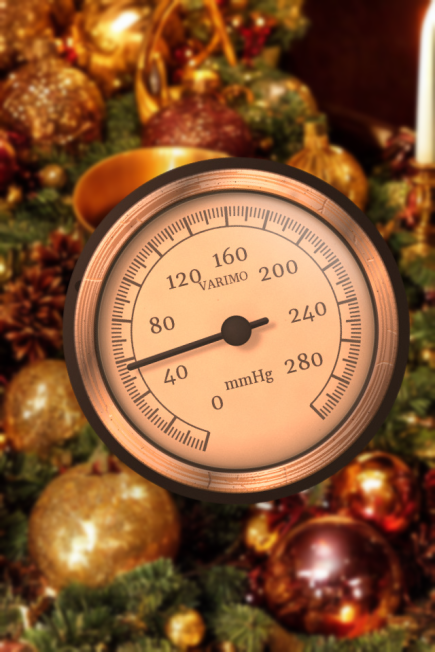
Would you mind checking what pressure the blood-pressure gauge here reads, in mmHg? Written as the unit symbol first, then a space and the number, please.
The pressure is mmHg 56
